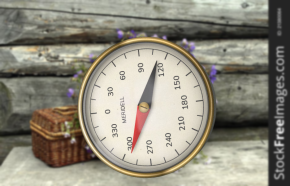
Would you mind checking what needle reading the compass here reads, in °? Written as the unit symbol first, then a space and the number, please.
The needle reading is ° 292.5
